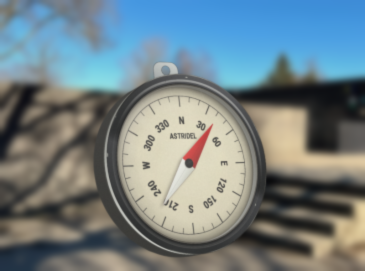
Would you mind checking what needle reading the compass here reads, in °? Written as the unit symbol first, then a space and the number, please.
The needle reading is ° 40
